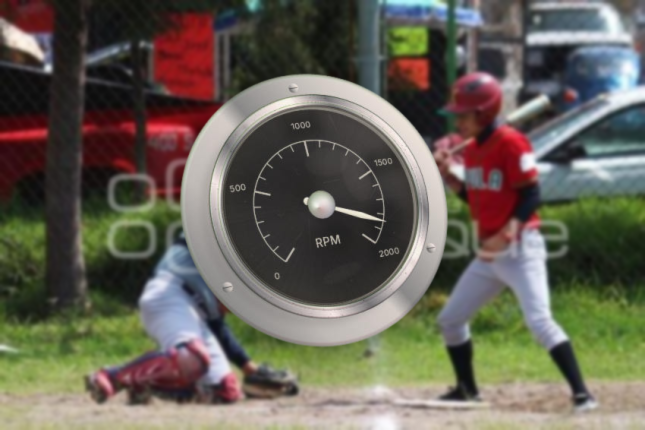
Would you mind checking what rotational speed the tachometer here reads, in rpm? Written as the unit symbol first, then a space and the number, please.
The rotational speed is rpm 1850
